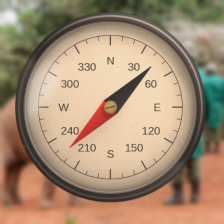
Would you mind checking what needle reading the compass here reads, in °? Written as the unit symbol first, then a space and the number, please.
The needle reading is ° 225
